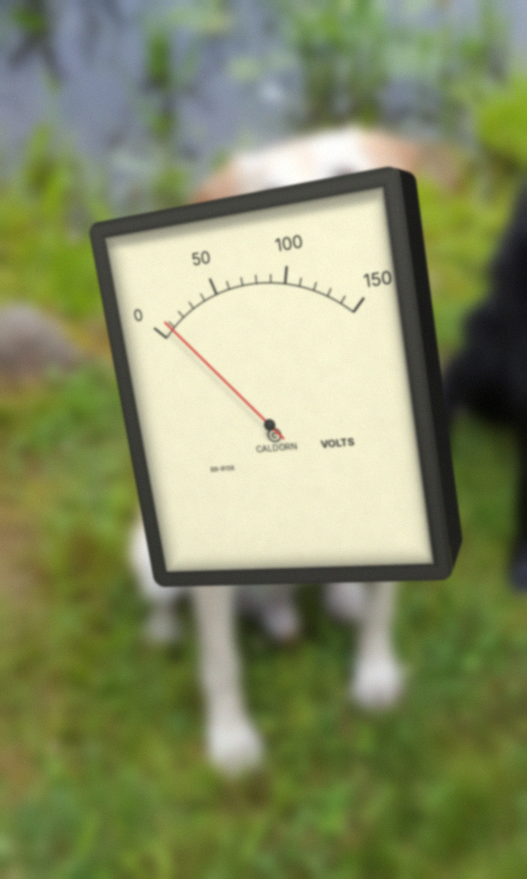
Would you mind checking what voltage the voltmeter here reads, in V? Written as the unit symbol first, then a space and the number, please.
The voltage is V 10
